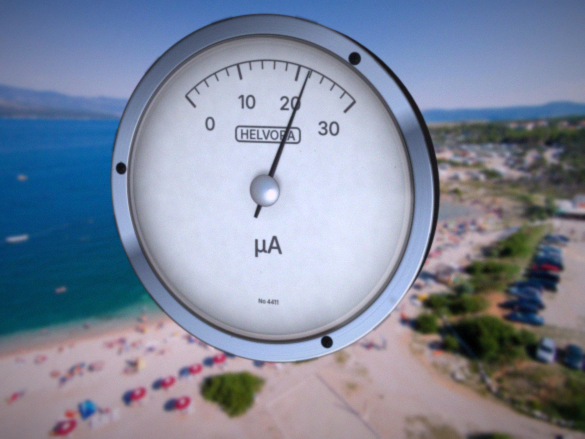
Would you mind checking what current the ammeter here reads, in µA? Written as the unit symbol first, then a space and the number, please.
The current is µA 22
